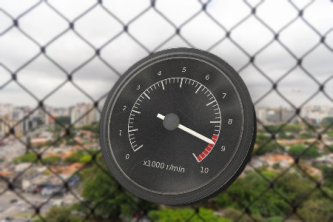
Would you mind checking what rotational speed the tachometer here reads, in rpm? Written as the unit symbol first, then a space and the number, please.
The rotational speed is rpm 9000
